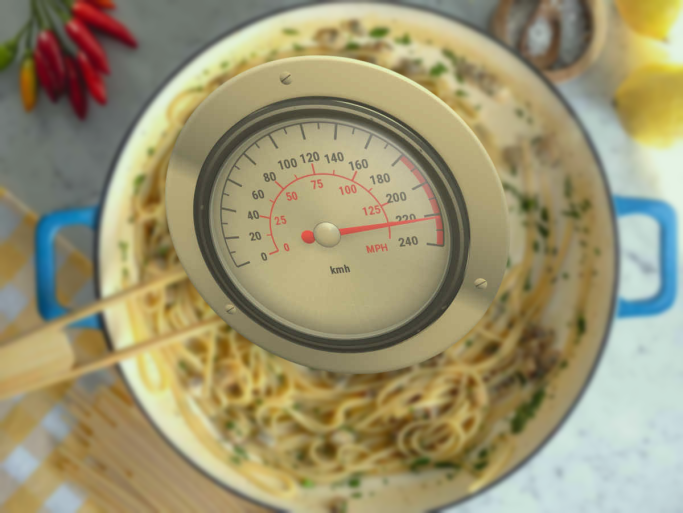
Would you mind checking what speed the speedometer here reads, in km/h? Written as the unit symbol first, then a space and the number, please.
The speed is km/h 220
